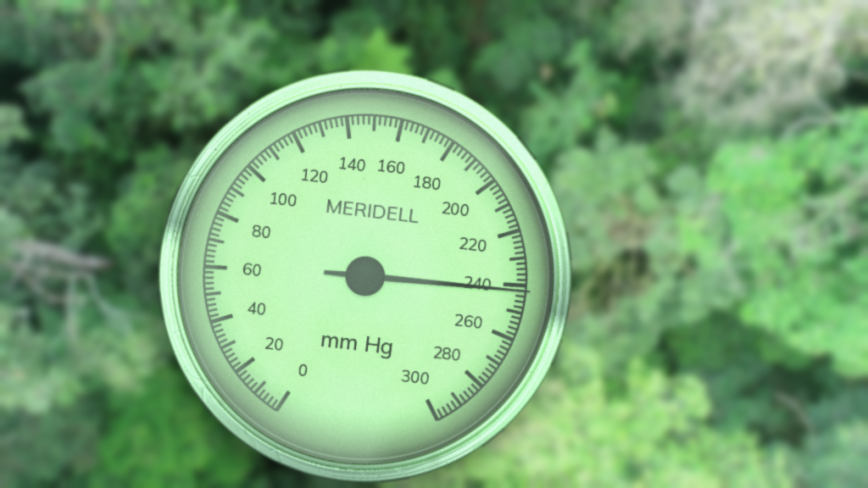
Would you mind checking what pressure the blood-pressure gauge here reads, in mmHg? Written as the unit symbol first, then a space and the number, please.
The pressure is mmHg 242
